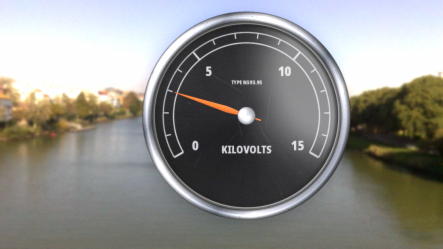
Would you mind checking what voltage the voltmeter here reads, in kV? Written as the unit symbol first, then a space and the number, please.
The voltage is kV 3
